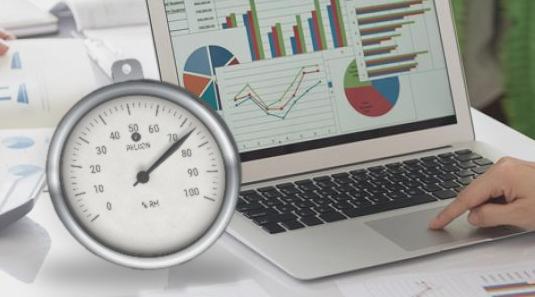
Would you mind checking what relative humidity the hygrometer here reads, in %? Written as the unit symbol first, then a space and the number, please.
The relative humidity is % 74
